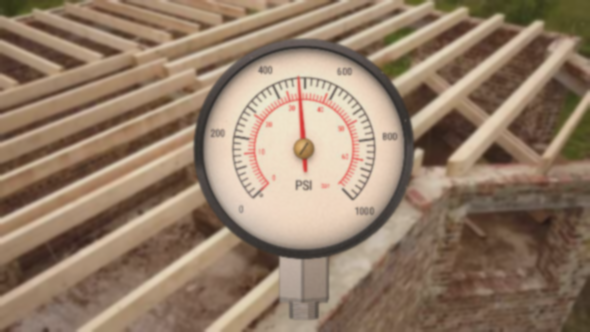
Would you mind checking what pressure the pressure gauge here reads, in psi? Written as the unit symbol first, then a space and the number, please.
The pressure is psi 480
